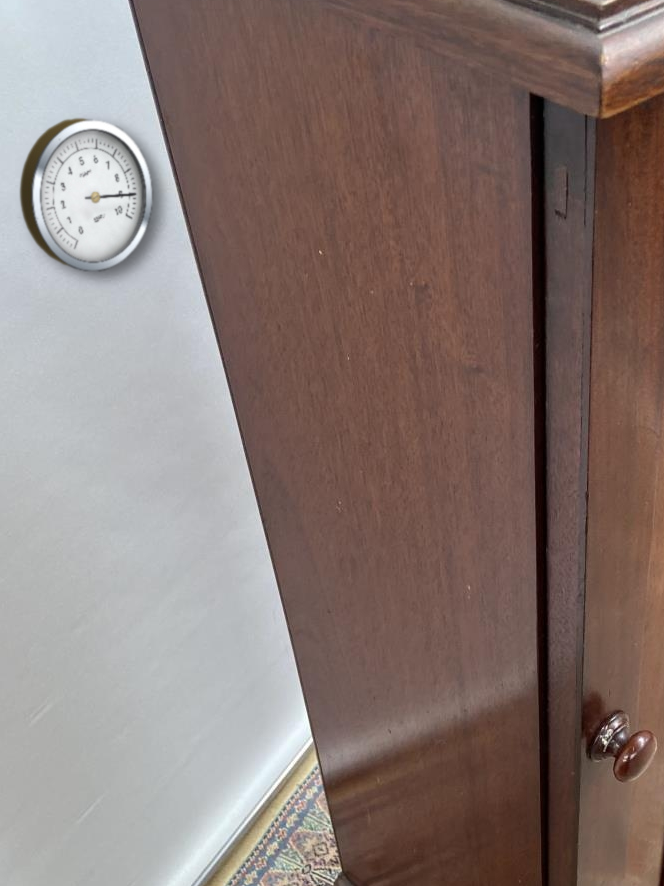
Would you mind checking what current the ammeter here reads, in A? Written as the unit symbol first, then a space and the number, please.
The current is A 9
